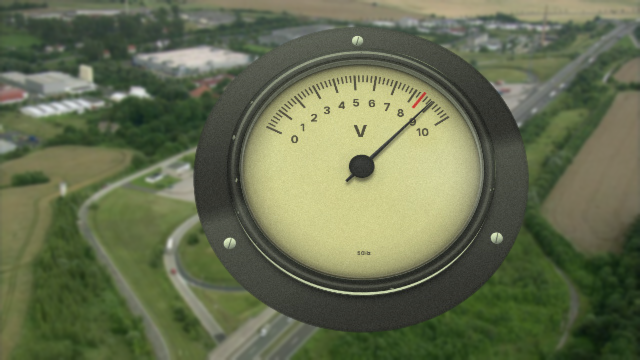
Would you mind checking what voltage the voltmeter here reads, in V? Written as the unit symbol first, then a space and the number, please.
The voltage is V 9
